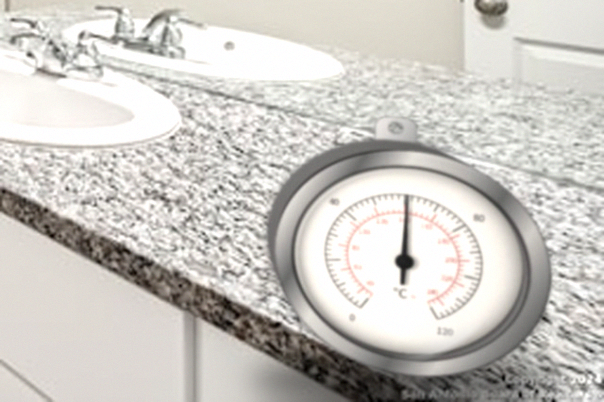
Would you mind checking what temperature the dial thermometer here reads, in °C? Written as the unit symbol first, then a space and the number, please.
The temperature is °C 60
